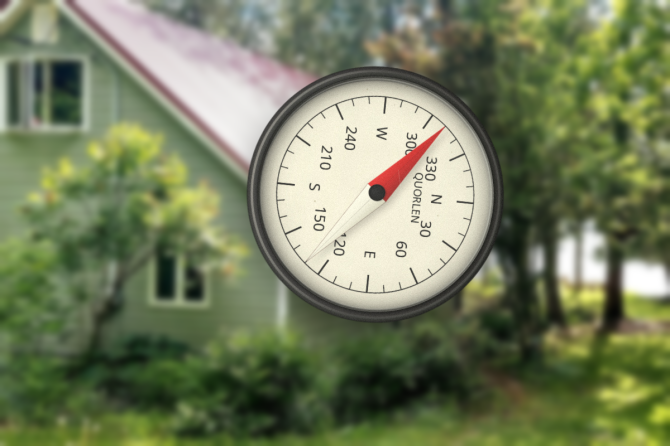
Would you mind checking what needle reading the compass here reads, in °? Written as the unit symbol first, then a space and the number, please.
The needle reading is ° 310
